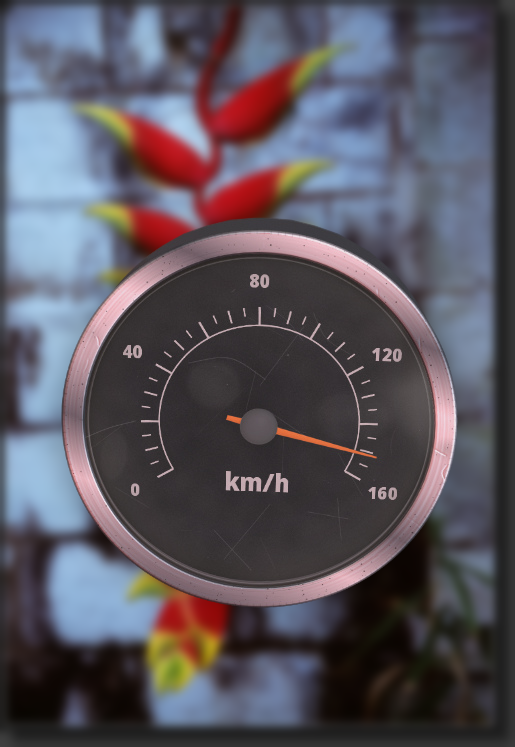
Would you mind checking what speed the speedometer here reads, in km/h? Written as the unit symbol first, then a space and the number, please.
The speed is km/h 150
